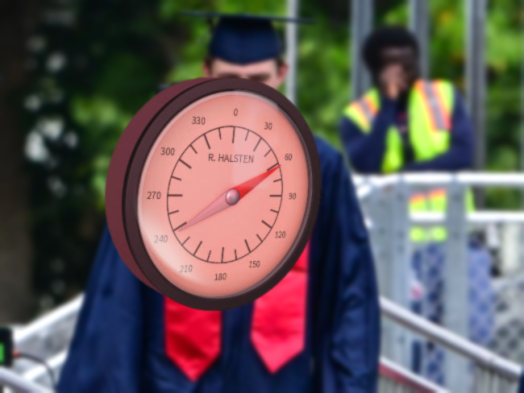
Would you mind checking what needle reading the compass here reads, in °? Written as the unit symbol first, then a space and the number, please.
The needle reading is ° 60
